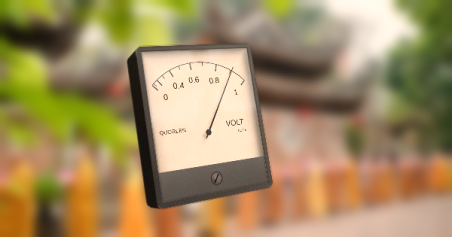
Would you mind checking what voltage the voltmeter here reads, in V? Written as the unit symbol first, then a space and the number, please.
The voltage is V 0.9
